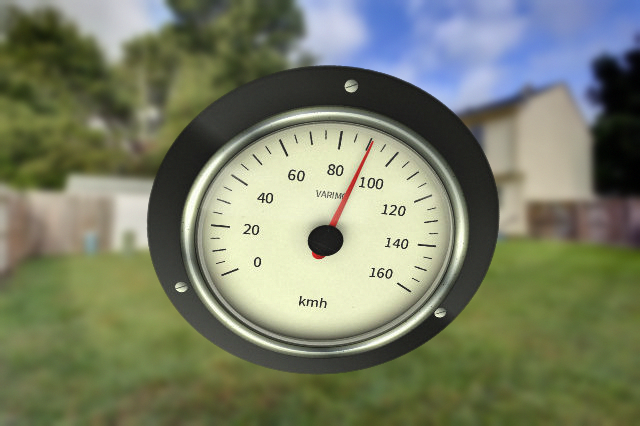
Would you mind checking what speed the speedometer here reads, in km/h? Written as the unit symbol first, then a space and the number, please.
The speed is km/h 90
